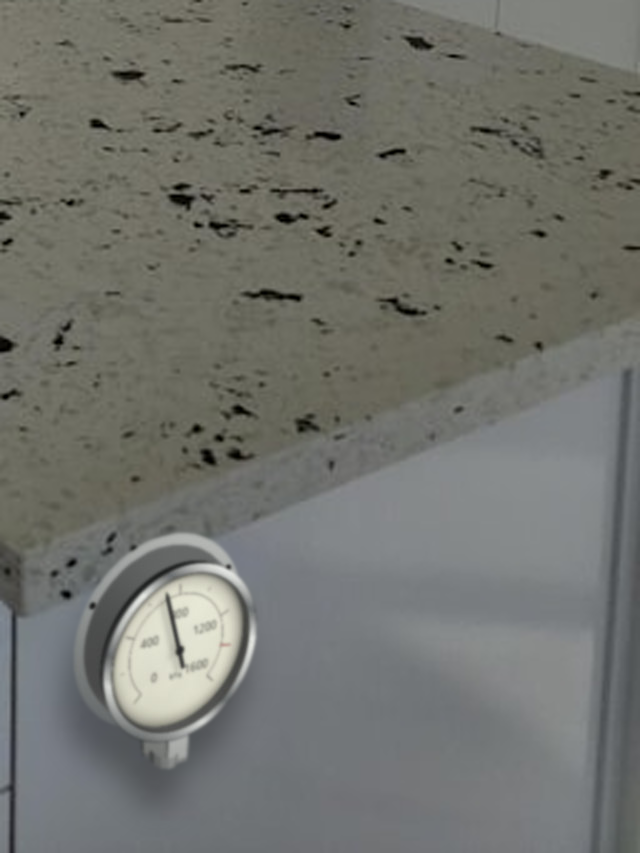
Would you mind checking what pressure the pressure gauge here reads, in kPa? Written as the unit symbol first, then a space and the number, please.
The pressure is kPa 700
